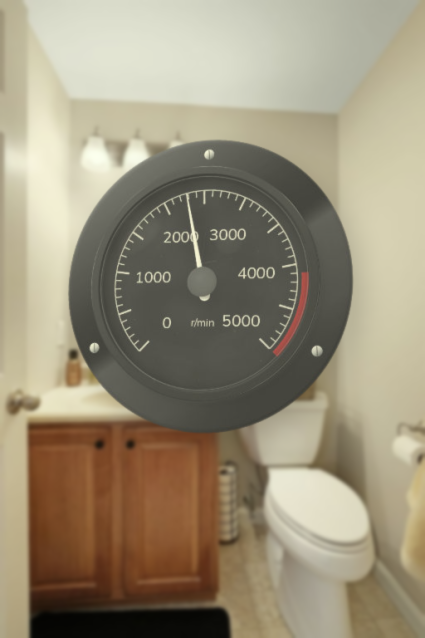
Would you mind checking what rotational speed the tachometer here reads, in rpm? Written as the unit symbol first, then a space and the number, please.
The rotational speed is rpm 2300
